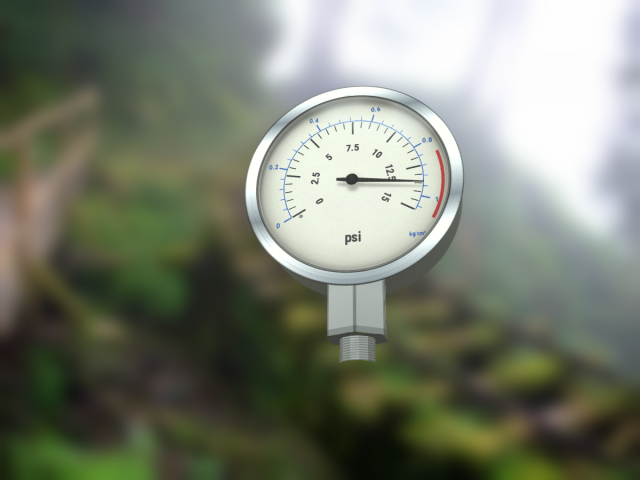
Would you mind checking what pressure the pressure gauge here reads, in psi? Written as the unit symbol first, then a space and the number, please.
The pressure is psi 13.5
